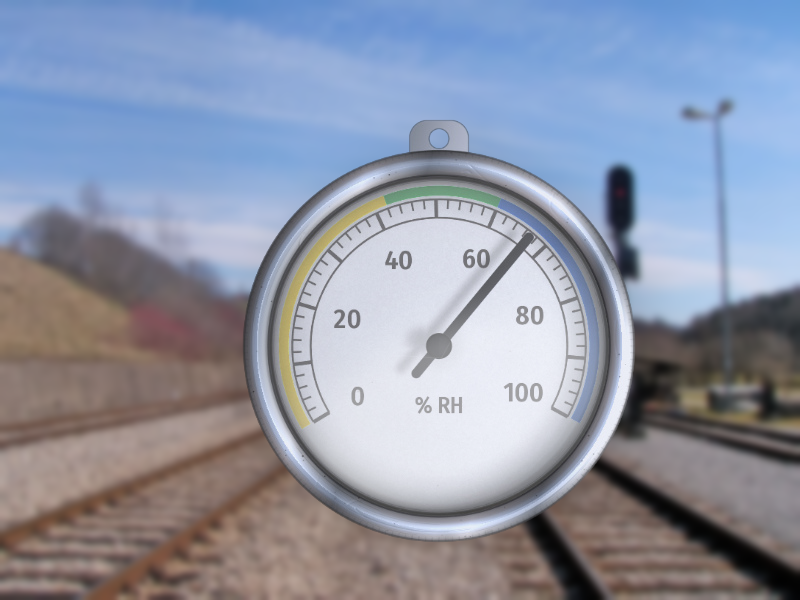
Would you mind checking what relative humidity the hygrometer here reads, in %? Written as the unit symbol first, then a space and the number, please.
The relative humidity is % 67
